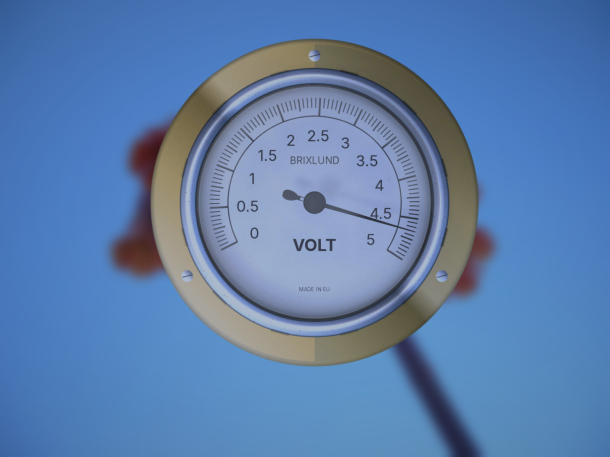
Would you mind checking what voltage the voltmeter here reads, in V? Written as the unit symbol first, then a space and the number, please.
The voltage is V 4.65
